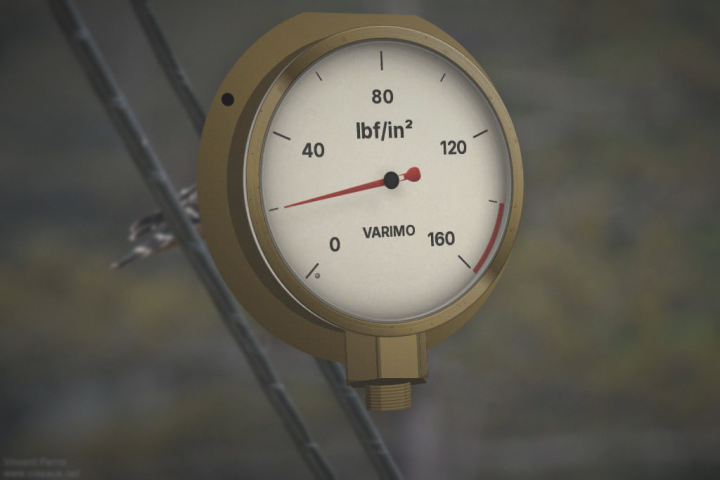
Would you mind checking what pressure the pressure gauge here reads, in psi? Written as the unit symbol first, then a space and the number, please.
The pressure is psi 20
